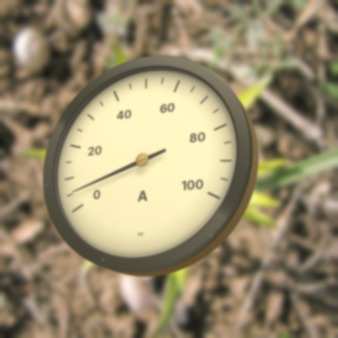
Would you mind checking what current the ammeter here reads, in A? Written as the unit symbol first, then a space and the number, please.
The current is A 5
